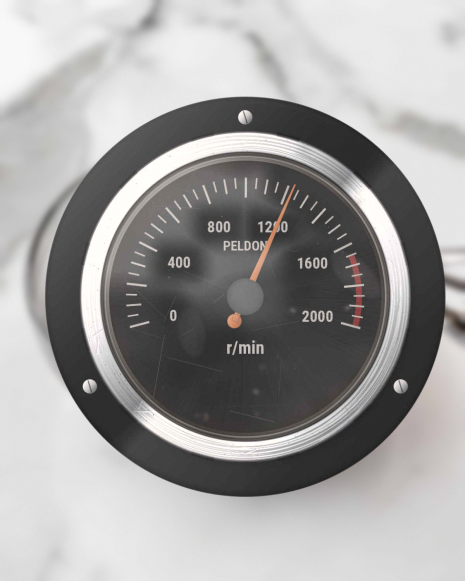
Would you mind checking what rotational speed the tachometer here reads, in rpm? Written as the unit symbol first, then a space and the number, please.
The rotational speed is rpm 1225
